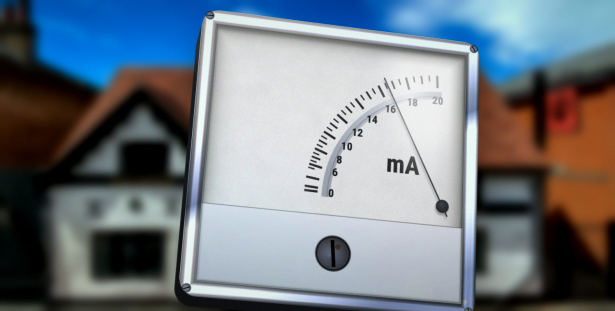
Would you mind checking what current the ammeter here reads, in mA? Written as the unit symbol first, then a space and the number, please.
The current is mA 16.5
